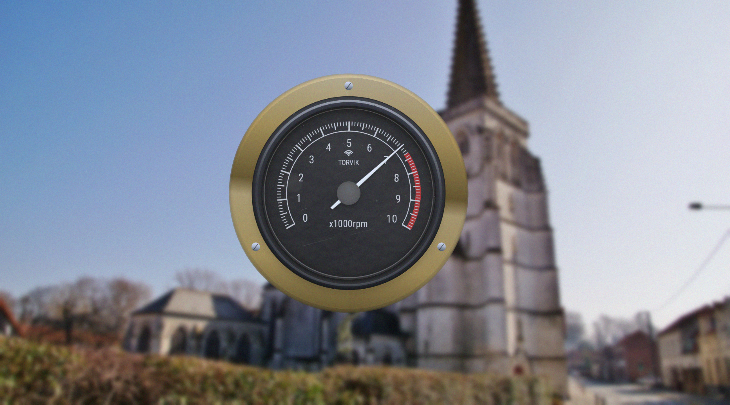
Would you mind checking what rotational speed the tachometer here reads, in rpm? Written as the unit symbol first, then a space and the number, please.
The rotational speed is rpm 7000
